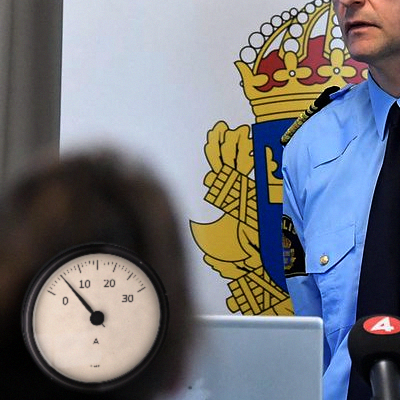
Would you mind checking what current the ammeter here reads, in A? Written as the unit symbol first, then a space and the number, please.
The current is A 5
